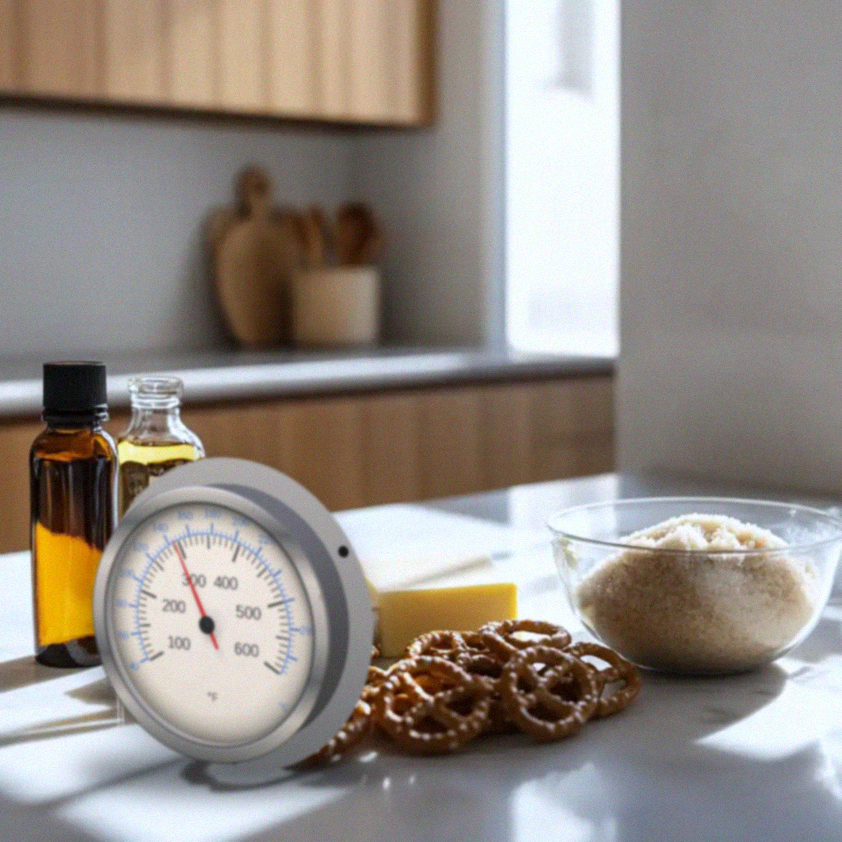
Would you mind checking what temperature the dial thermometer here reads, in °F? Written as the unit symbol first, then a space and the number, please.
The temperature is °F 300
